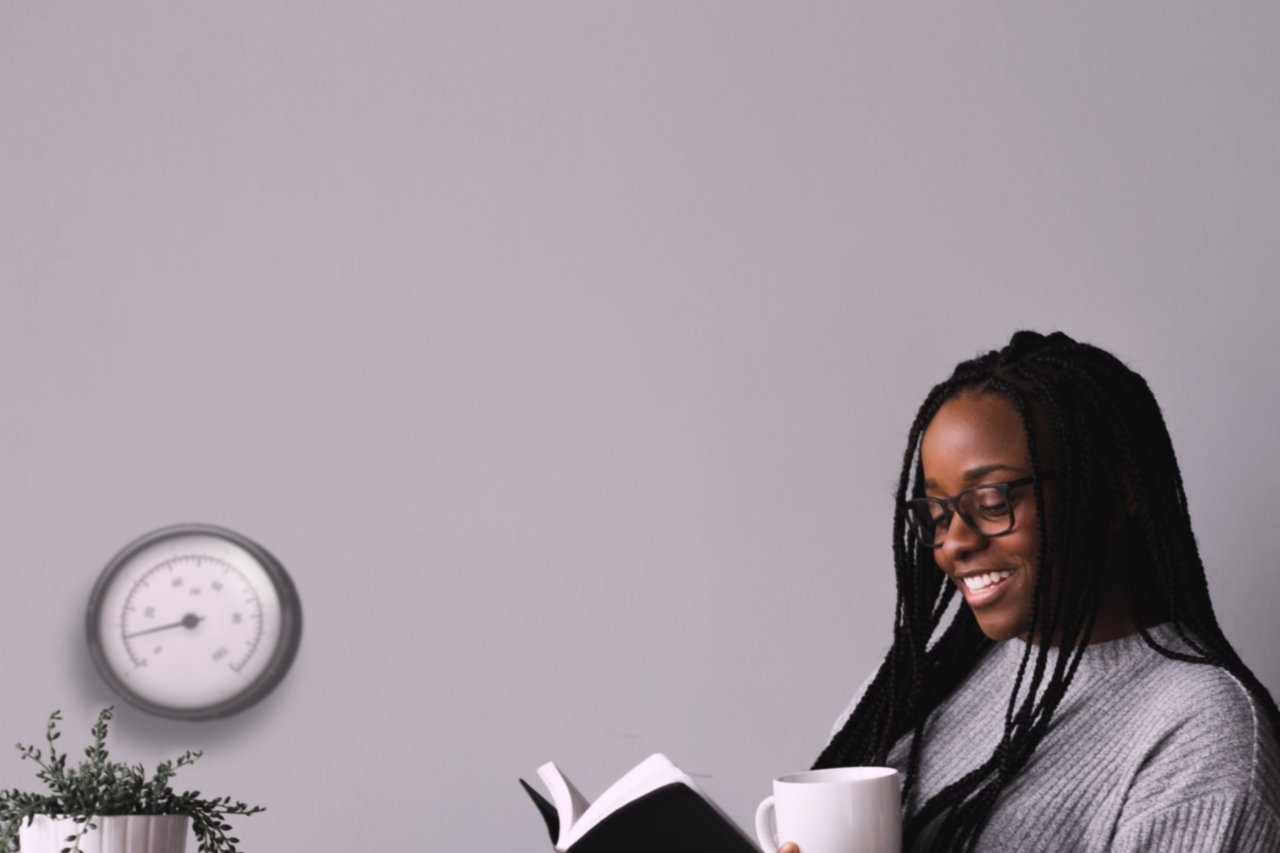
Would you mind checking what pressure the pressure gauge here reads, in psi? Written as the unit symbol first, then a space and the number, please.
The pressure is psi 10
